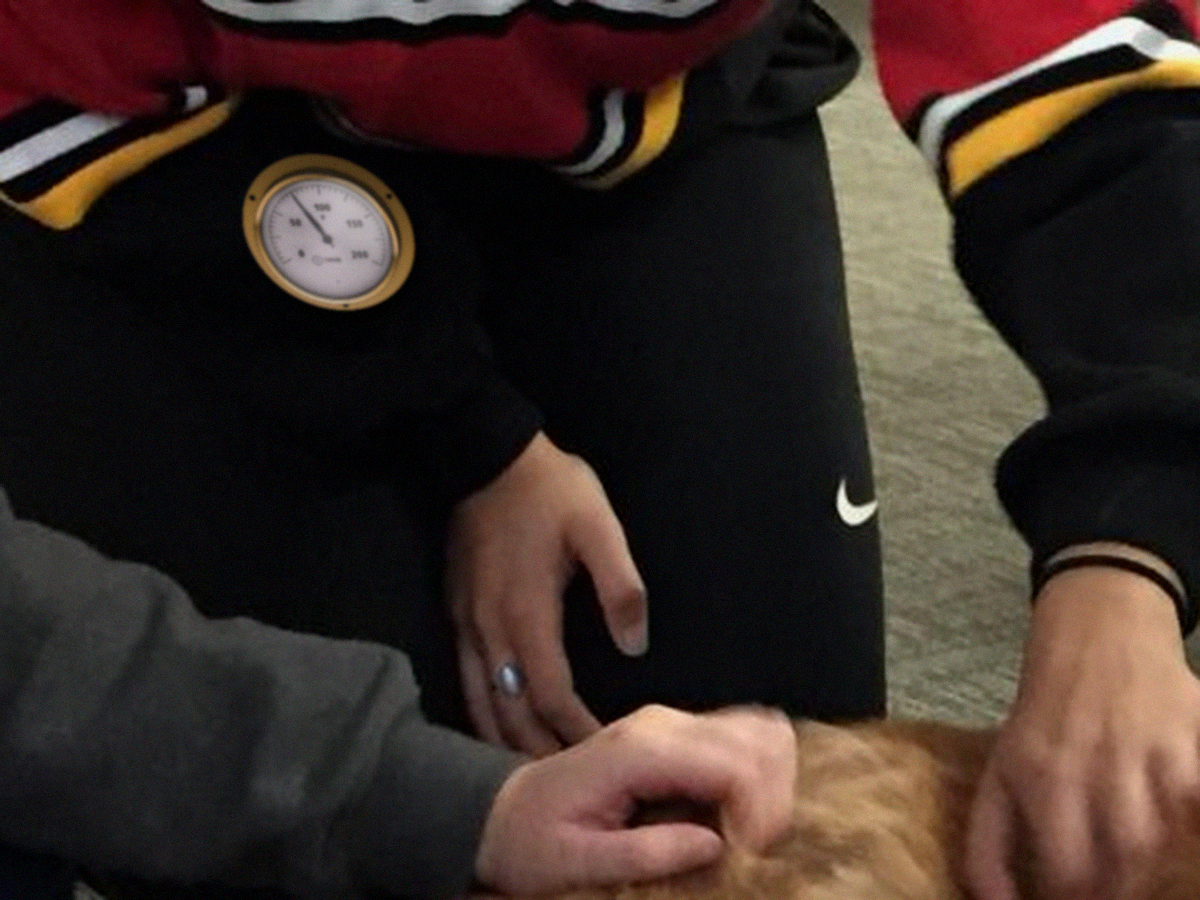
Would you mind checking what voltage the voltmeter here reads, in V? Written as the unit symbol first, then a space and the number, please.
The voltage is V 75
